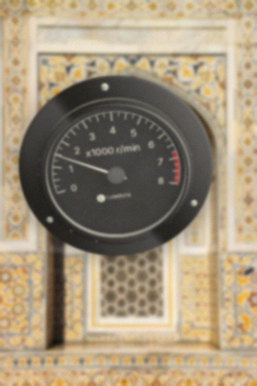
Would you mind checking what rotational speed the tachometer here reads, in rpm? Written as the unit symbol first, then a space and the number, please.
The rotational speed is rpm 1500
